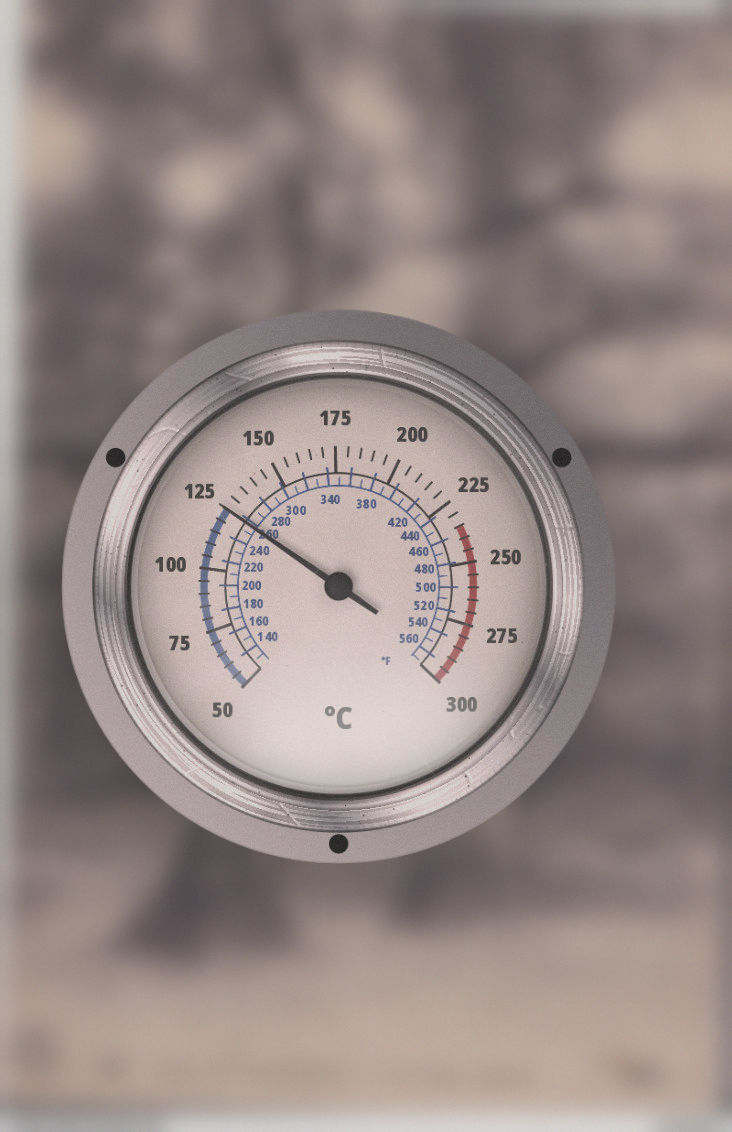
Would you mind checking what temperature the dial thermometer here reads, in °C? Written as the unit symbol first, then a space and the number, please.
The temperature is °C 125
